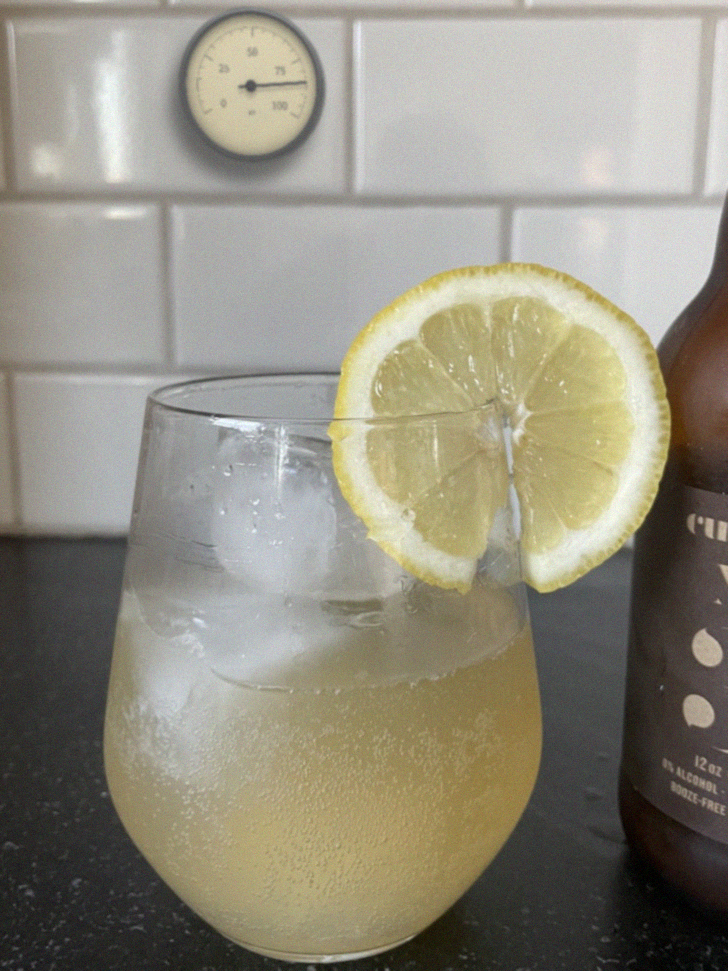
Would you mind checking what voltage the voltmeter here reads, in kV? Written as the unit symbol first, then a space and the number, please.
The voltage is kV 85
